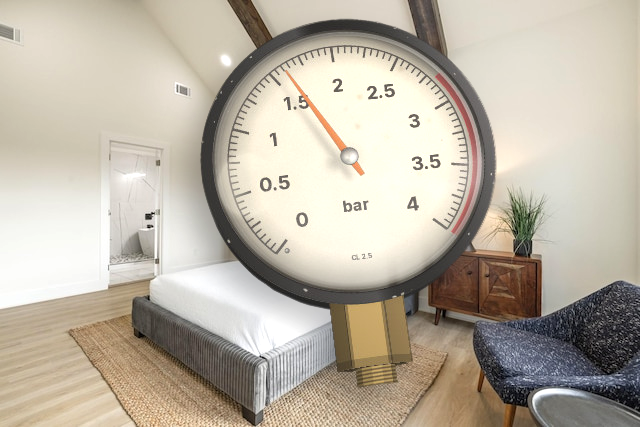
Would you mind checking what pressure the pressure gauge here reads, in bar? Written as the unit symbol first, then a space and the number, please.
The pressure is bar 1.6
